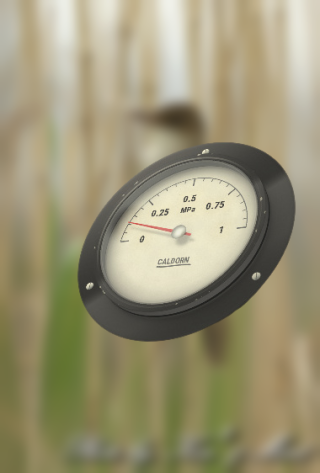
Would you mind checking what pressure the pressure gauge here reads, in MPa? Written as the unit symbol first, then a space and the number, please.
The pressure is MPa 0.1
